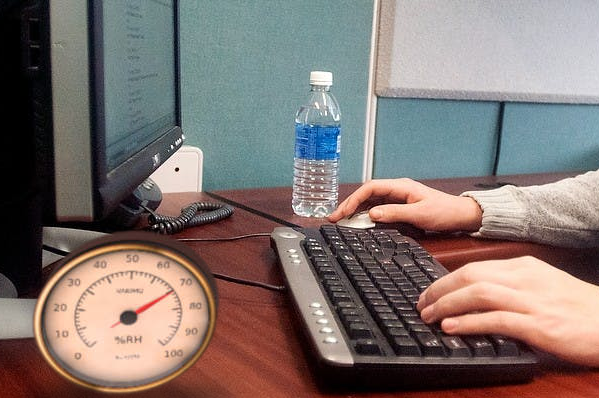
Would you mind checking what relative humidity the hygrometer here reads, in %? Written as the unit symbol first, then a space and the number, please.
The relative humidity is % 70
